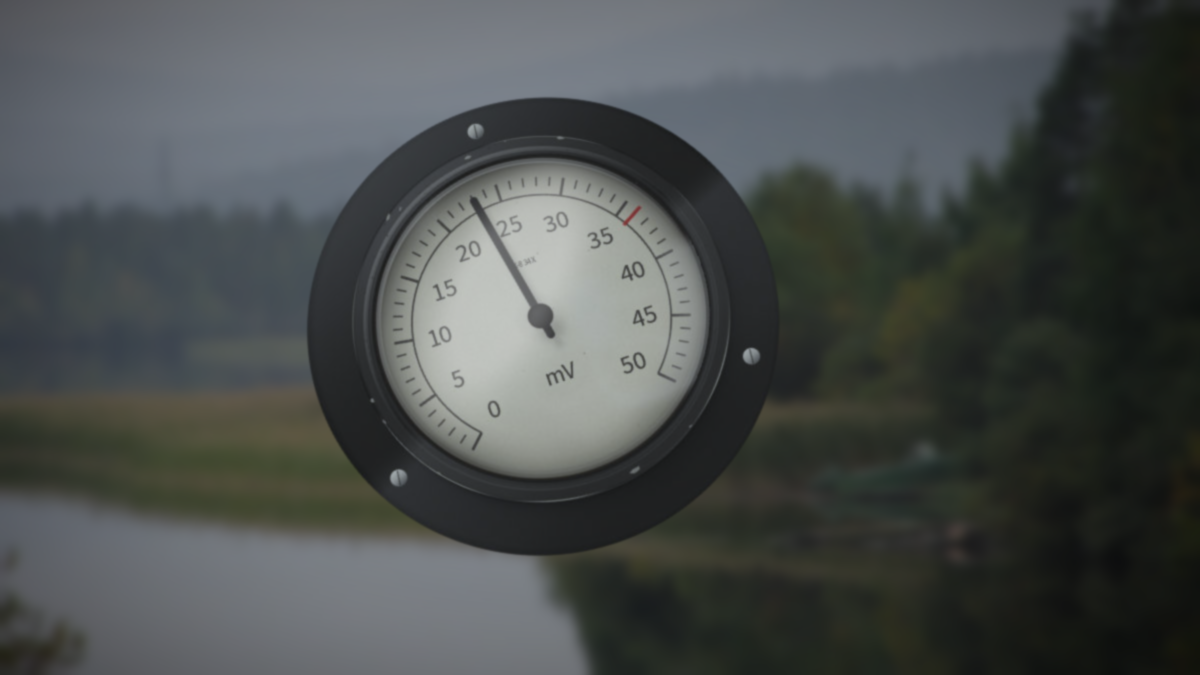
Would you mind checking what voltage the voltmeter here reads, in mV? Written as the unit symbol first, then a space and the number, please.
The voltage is mV 23
